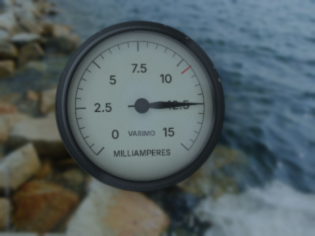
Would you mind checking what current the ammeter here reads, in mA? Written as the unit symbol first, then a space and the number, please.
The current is mA 12.5
